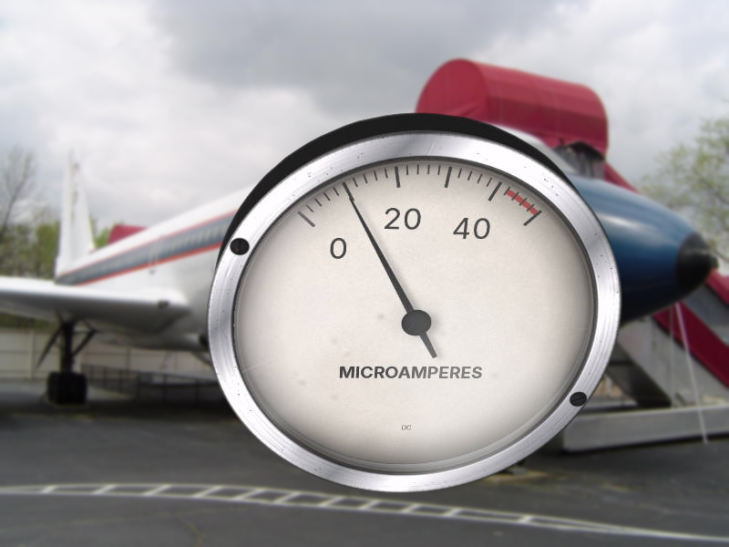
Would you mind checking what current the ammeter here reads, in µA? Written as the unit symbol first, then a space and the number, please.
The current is µA 10
